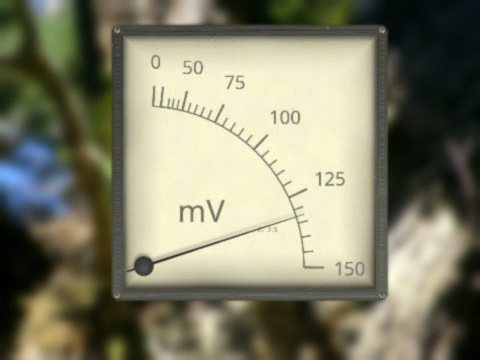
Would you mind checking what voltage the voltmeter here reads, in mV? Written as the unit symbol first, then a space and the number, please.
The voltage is mV 132.5
